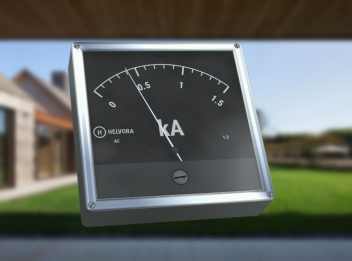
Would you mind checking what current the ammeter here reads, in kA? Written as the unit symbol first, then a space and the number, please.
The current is kA 0.4
